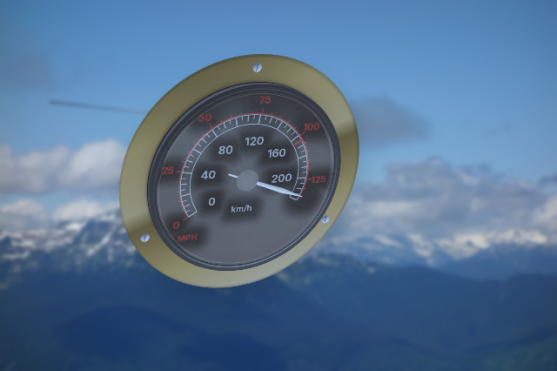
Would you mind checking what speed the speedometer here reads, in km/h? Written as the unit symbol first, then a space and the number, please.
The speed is km/h 215
